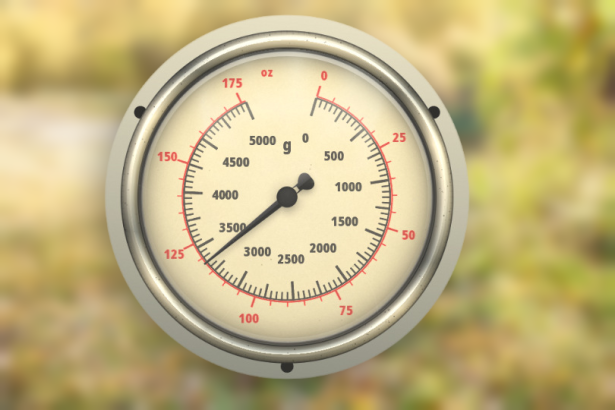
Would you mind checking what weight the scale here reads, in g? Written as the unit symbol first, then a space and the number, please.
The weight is g 3350
